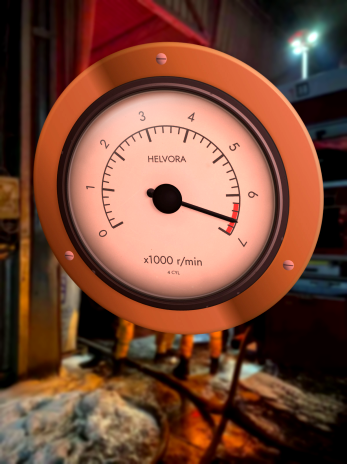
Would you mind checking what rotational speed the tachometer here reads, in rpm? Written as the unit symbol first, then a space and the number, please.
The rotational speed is rpm 6600
